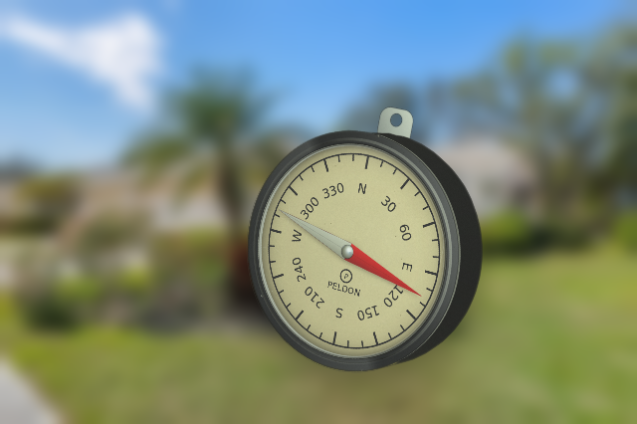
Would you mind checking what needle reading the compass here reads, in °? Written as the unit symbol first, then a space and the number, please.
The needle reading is ° 105
